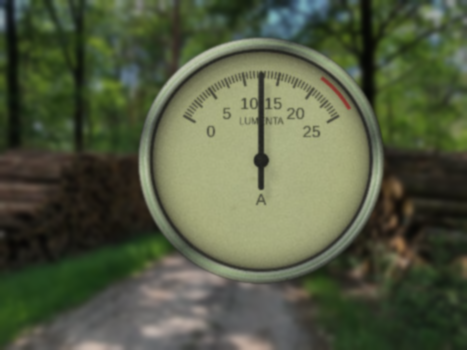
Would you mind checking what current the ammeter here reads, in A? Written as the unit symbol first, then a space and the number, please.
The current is A 12.5
